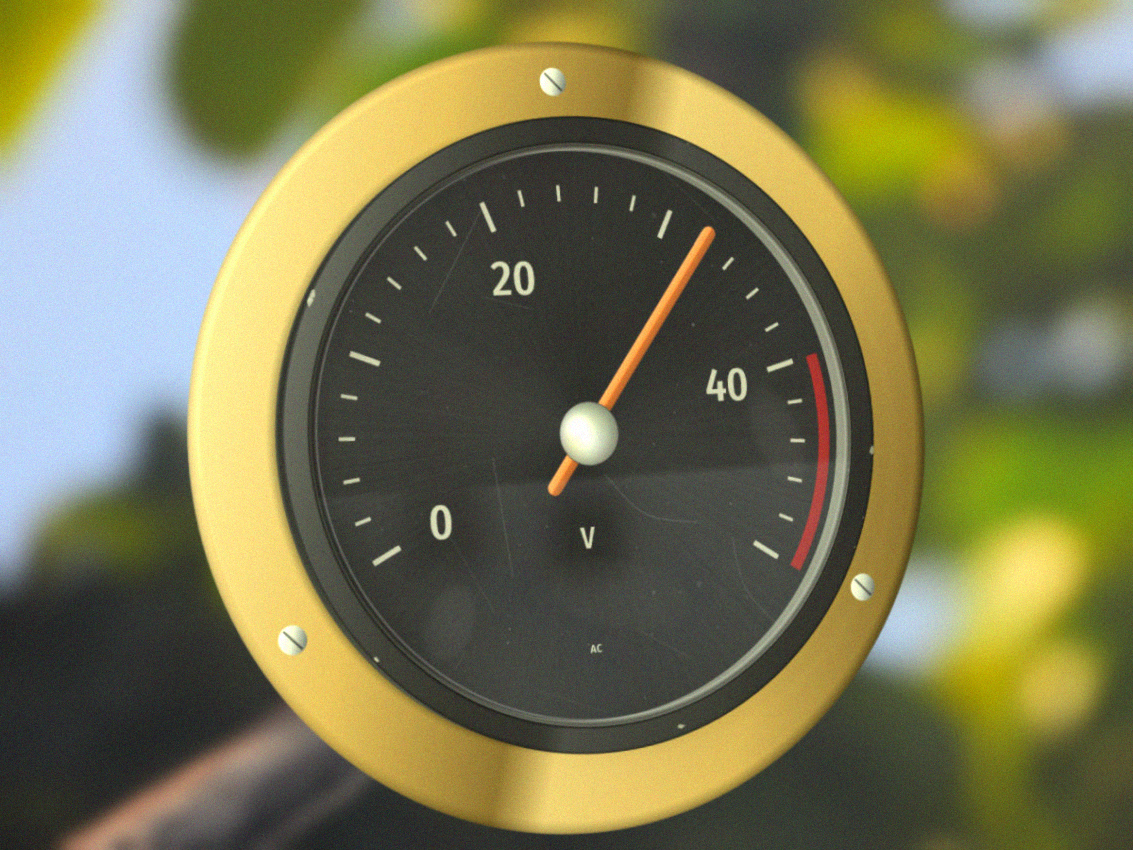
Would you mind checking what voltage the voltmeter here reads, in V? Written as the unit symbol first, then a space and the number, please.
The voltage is V 32
